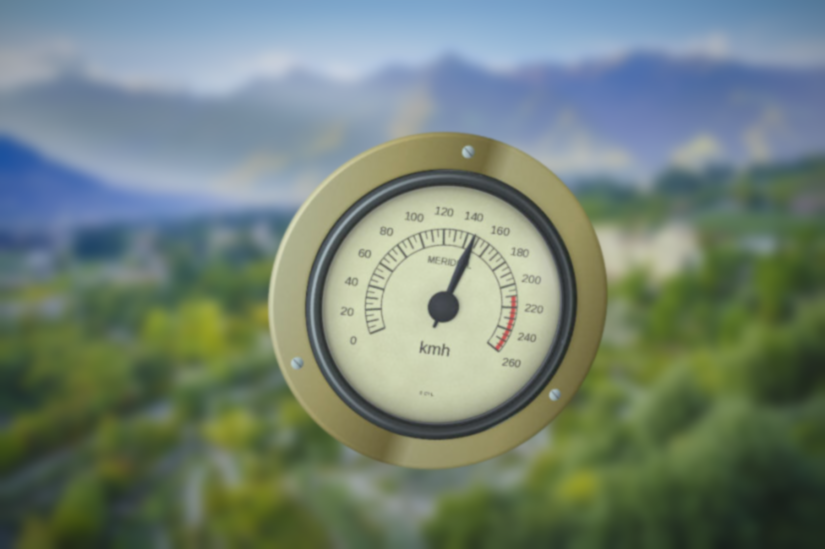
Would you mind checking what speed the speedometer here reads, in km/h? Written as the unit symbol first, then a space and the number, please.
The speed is km/h 145
